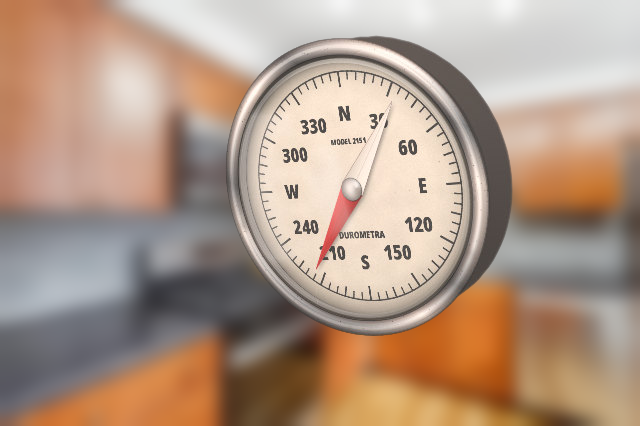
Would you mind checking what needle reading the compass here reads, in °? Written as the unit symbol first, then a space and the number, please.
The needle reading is ° 215
